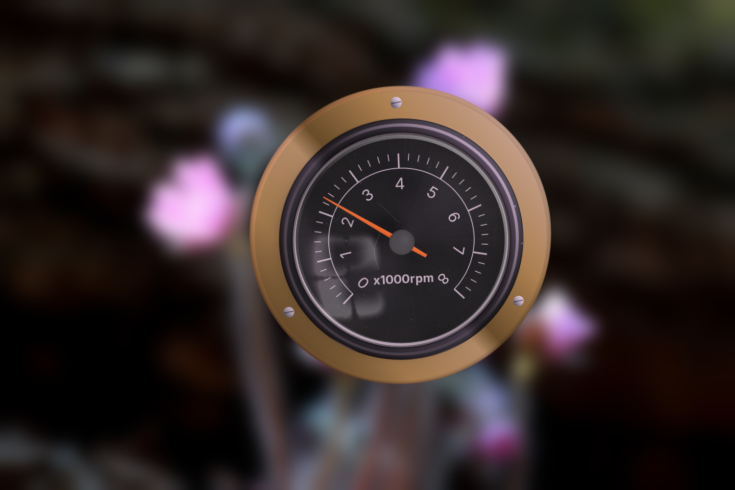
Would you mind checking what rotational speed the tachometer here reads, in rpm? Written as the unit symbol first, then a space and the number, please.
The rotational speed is rpm 2300
